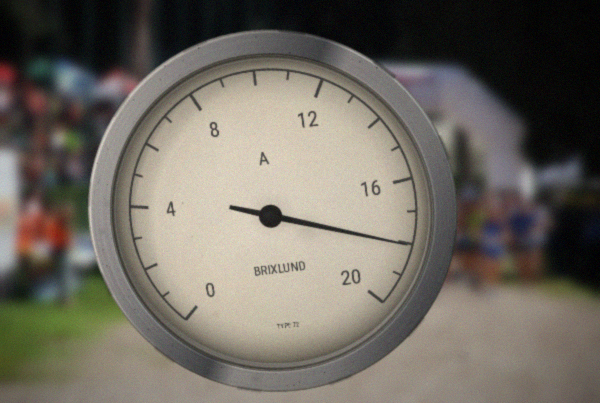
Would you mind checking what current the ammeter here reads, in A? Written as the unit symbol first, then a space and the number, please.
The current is A 18
